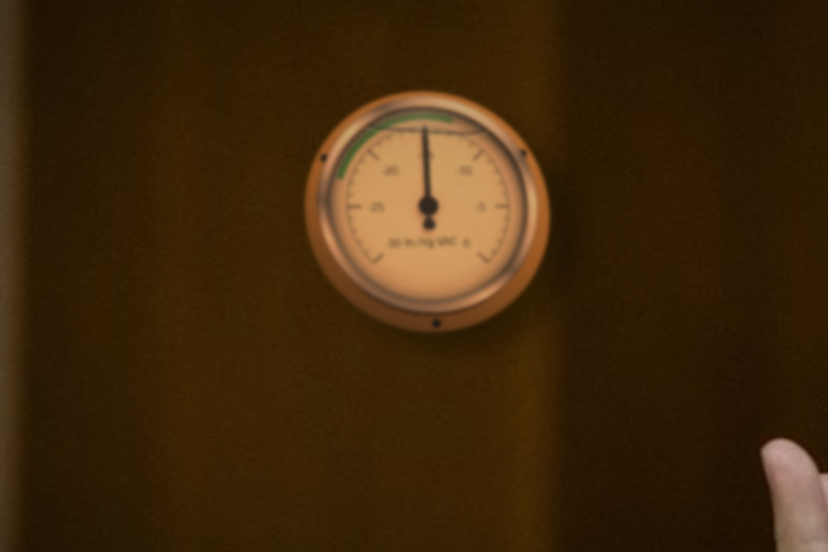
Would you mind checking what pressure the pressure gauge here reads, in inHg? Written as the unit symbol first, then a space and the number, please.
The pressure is inHg -15
